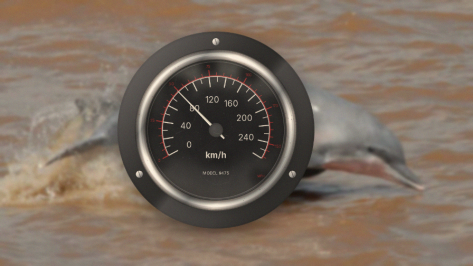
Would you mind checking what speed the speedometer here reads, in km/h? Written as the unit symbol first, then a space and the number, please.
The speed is km/h 80
